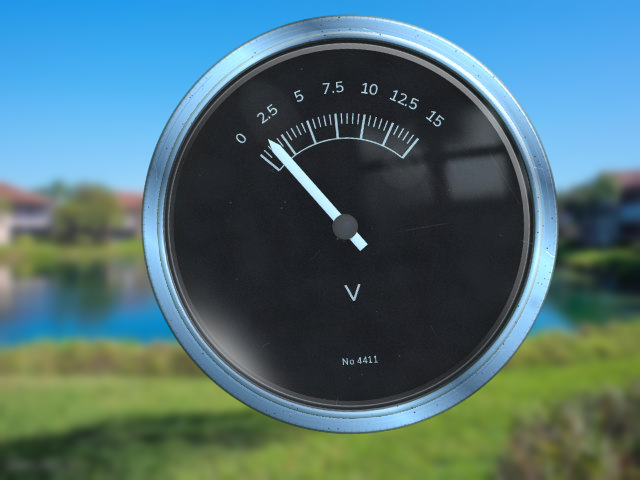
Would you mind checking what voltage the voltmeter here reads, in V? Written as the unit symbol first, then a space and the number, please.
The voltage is V 1.5
